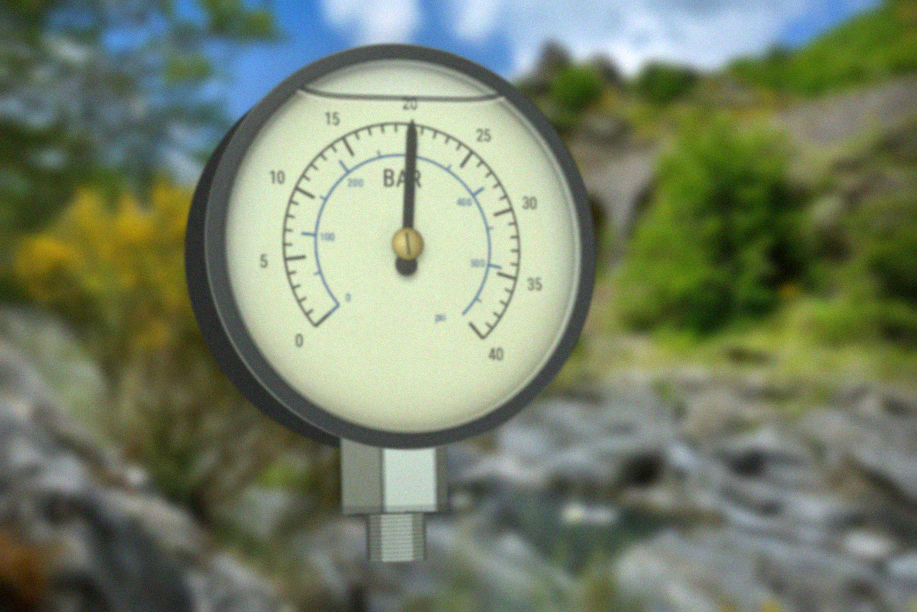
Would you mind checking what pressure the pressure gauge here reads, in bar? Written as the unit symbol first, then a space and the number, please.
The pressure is bar 20
